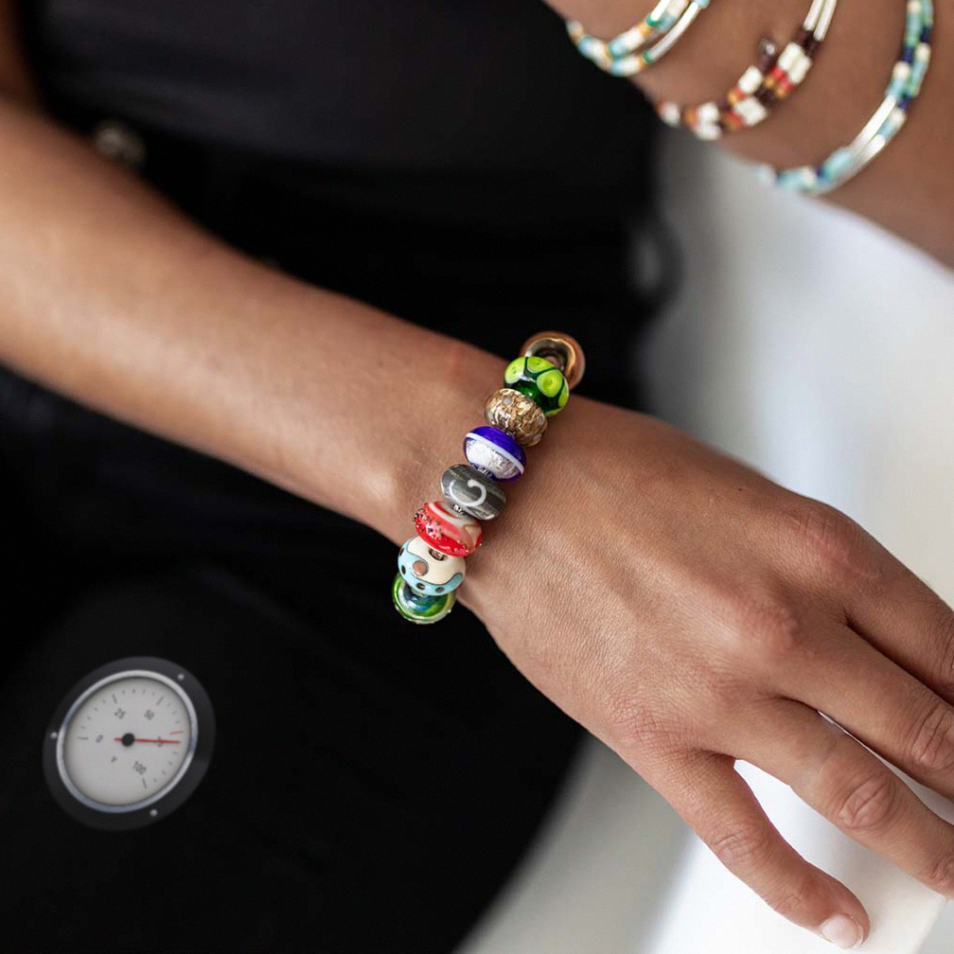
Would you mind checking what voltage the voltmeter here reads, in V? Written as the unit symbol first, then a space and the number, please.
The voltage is V 75
